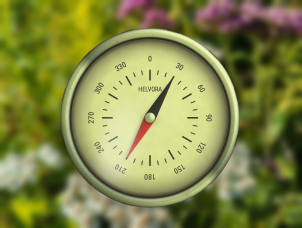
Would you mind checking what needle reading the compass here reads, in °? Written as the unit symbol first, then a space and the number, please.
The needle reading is ° 210
